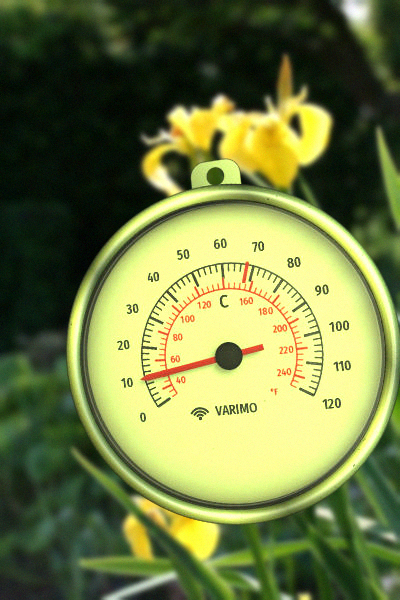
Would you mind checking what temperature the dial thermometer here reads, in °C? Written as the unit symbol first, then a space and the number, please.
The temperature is °C 10
